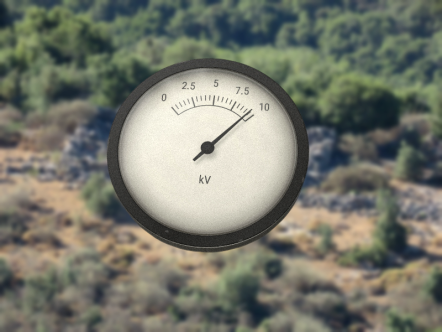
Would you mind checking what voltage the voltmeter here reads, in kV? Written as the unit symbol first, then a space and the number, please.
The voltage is kV 9.5
